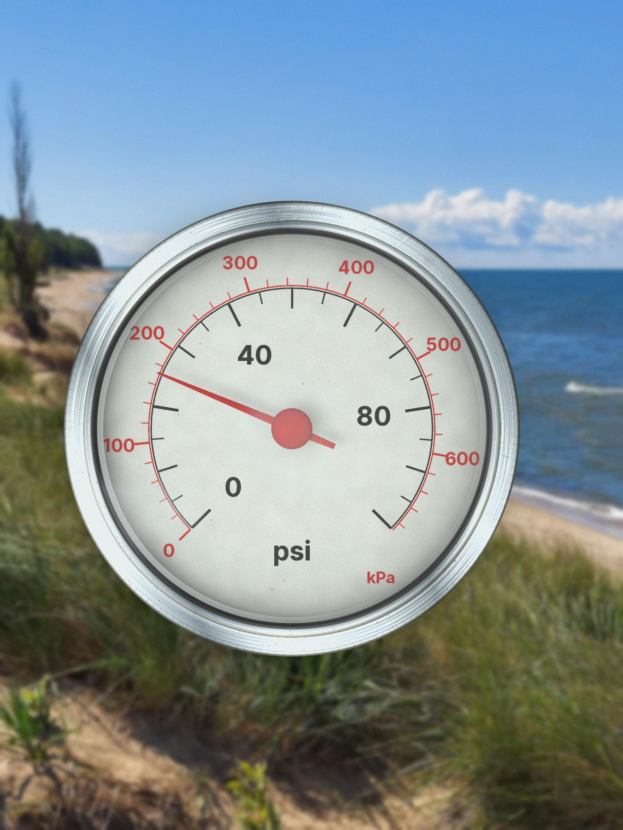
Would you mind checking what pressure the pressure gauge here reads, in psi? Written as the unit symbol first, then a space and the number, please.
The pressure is psi 25
